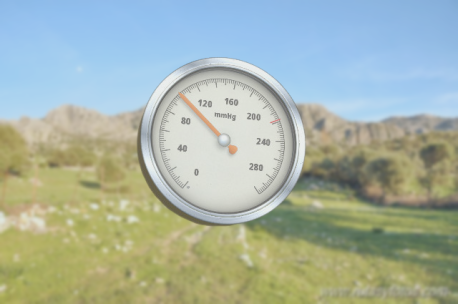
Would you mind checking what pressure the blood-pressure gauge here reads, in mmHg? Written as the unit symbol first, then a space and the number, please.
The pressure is mmHg 100
